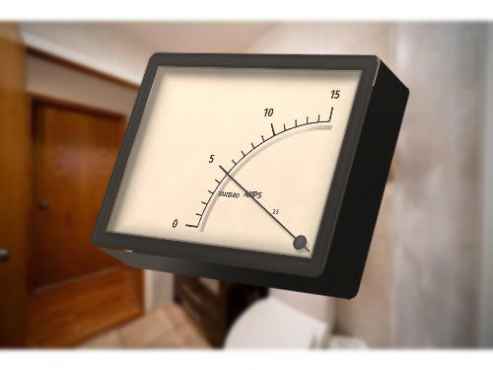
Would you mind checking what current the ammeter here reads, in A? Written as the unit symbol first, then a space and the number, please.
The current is A 5
